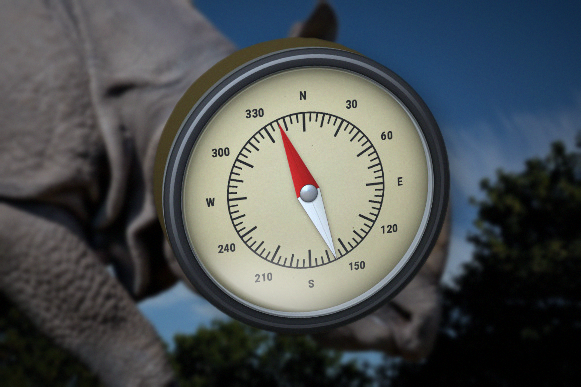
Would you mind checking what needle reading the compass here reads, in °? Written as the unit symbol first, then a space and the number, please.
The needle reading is ° 340
